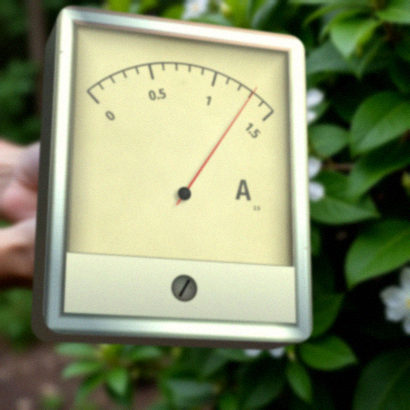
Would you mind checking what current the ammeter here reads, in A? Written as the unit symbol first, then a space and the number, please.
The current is A 1.3
